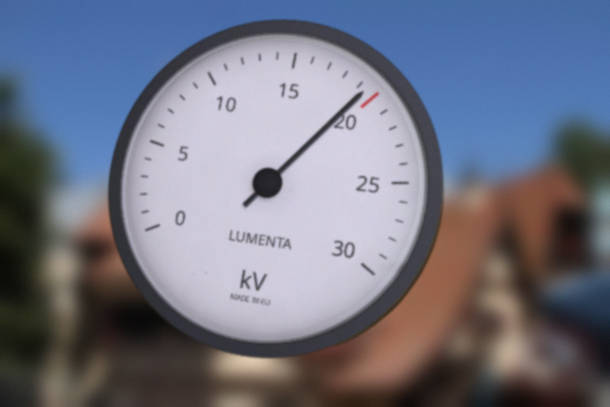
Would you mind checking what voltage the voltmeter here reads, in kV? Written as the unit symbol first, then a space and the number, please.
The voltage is kV 19.5
